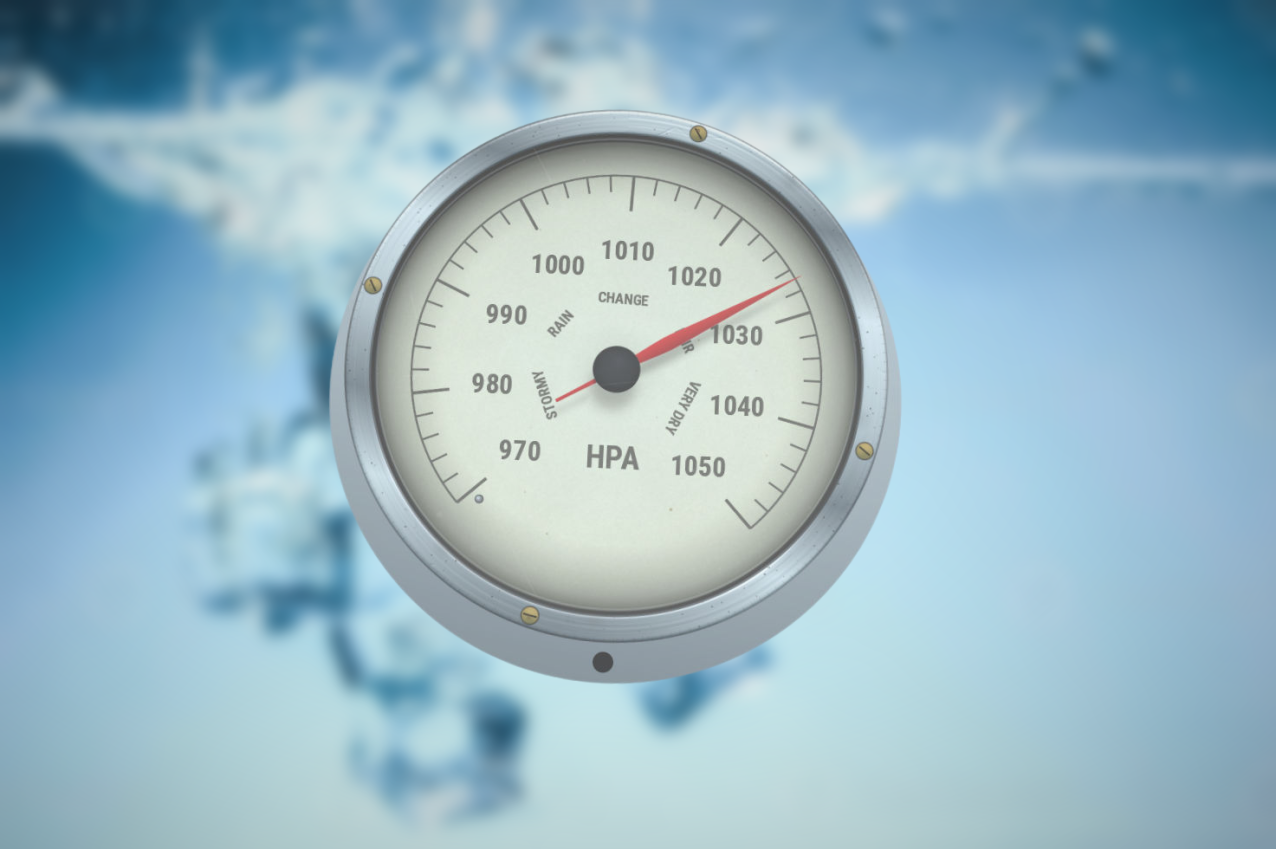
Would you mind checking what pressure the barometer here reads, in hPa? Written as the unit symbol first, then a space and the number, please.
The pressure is hPa 1027
